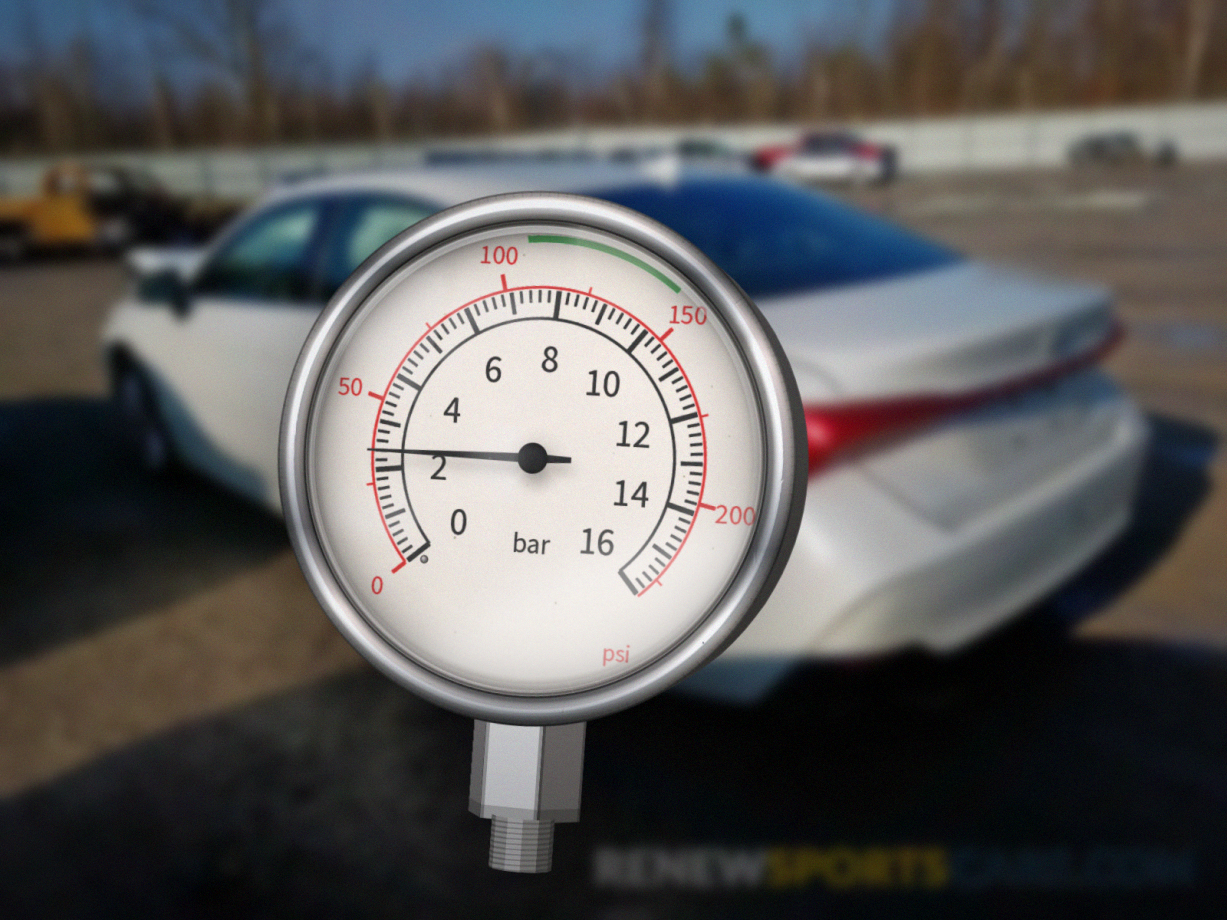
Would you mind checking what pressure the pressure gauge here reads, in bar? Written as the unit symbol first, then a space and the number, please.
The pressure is bar 2.4
